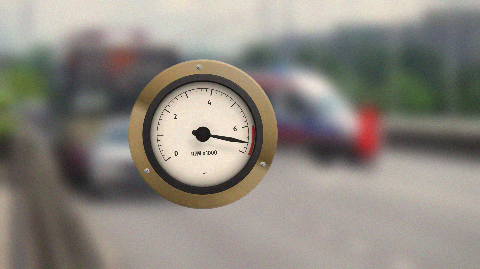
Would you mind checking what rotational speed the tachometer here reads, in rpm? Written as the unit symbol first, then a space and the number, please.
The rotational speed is rpm 6600
